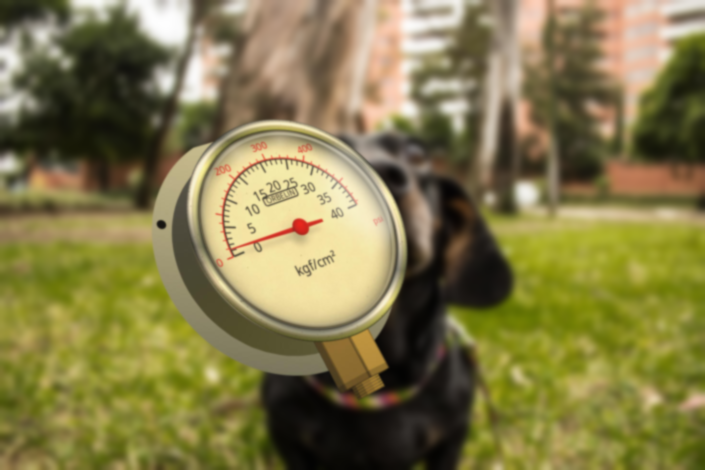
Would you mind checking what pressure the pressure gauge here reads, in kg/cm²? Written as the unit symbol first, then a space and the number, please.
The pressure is kg/cm² 1
